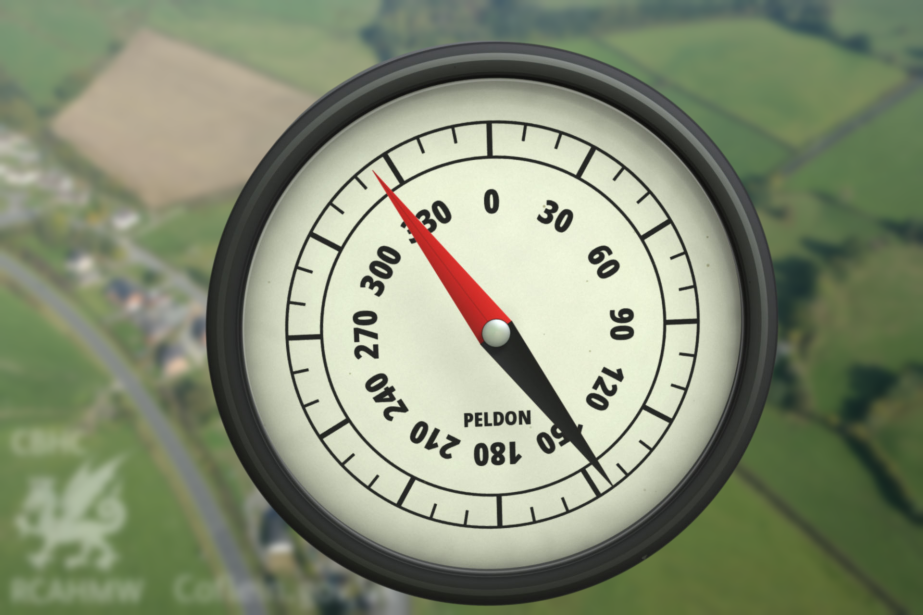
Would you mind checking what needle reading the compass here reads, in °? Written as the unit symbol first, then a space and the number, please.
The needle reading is ° 325
